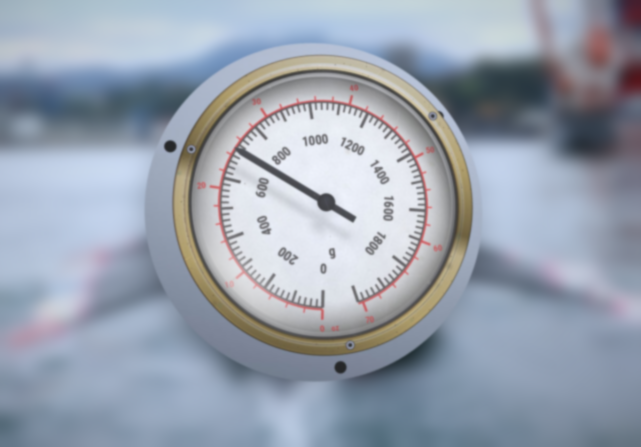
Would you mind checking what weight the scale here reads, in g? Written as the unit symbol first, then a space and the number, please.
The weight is g 700
